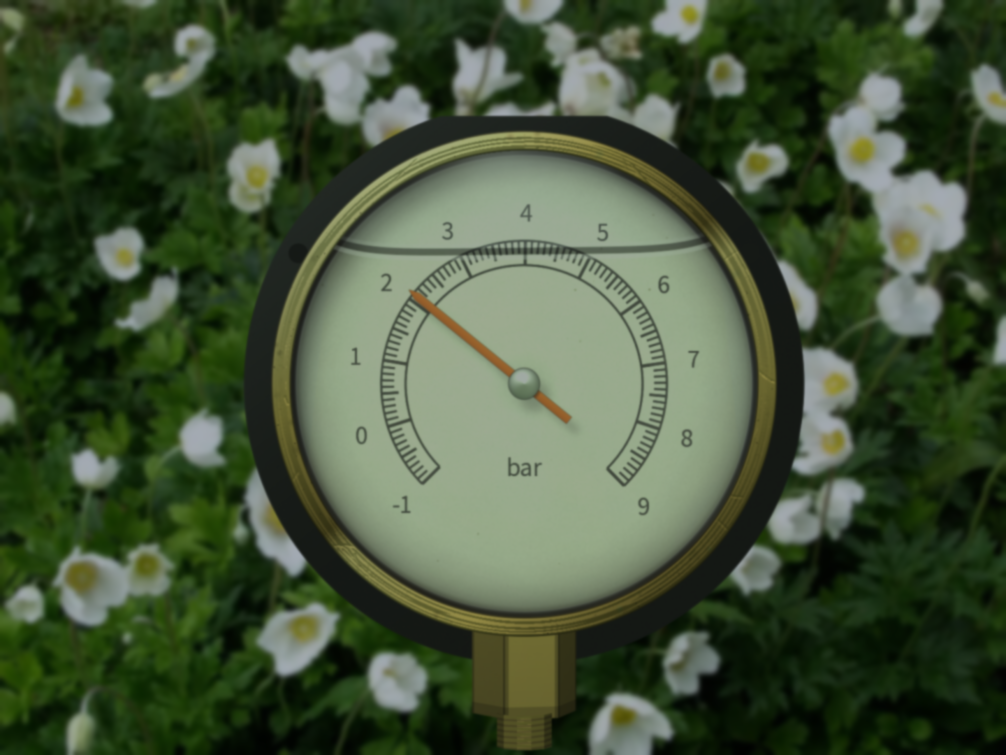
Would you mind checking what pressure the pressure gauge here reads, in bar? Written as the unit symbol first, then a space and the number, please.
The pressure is bar 2.1
